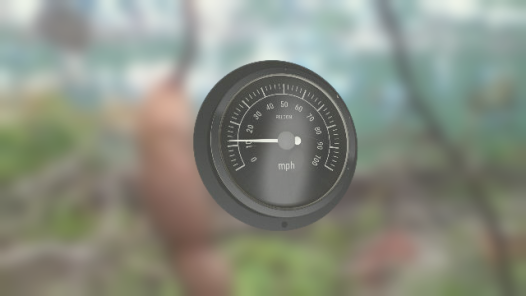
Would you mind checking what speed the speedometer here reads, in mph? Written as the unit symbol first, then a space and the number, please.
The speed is mph 12
